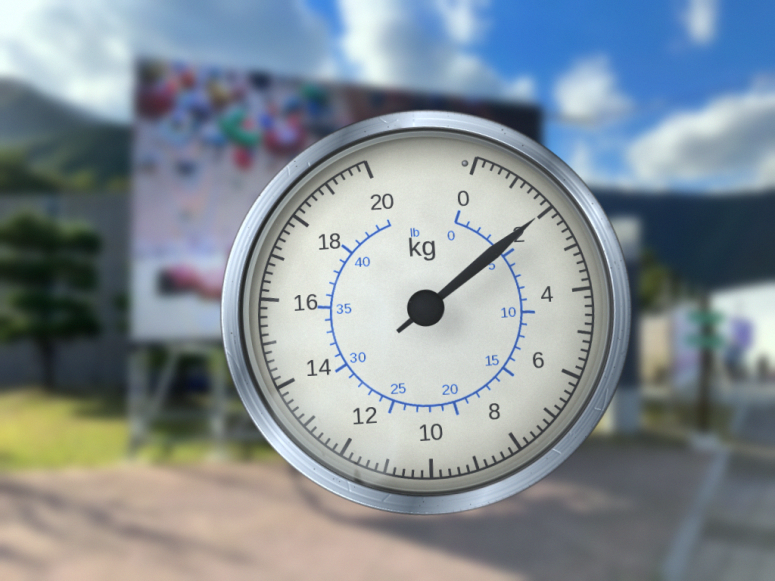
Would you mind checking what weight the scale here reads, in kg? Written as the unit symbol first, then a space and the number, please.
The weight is kg 2
